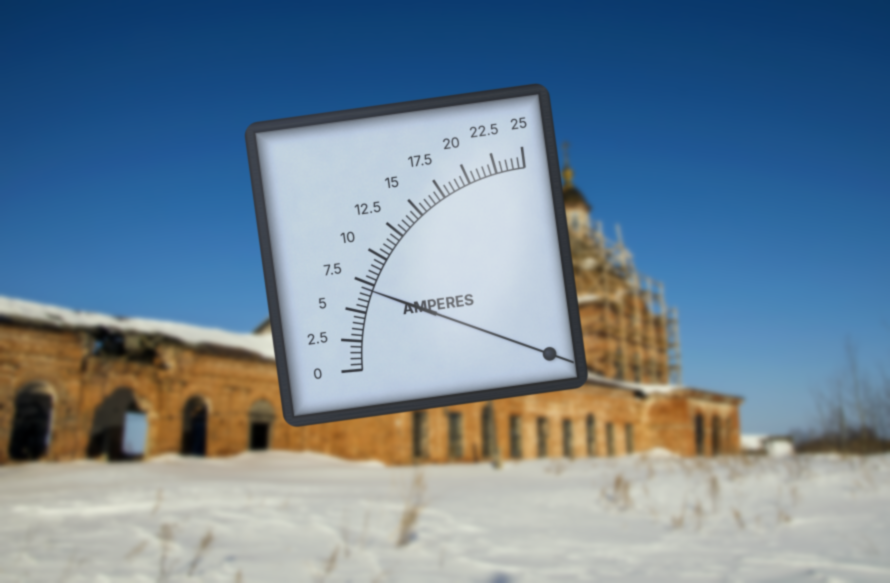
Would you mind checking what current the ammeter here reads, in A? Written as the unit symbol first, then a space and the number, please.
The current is A 7
